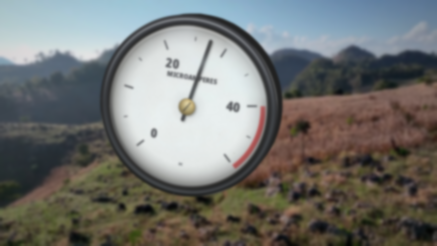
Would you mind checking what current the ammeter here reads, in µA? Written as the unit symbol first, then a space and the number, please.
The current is µA 27.5
